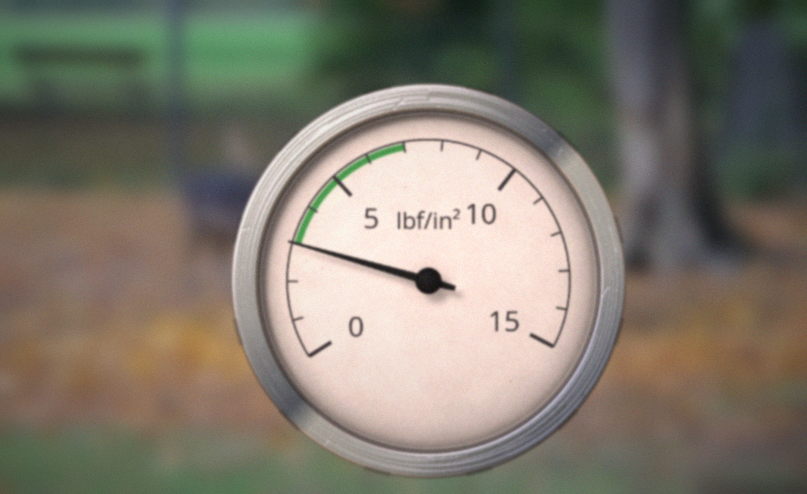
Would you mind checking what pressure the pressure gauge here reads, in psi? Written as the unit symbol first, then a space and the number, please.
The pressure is psi 3
